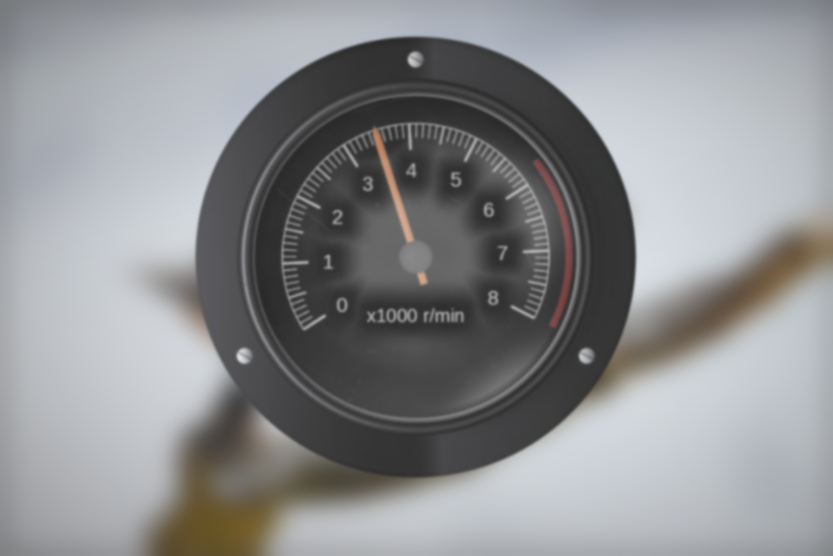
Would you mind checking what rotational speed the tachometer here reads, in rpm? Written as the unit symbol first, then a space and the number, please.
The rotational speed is rpm 3500
